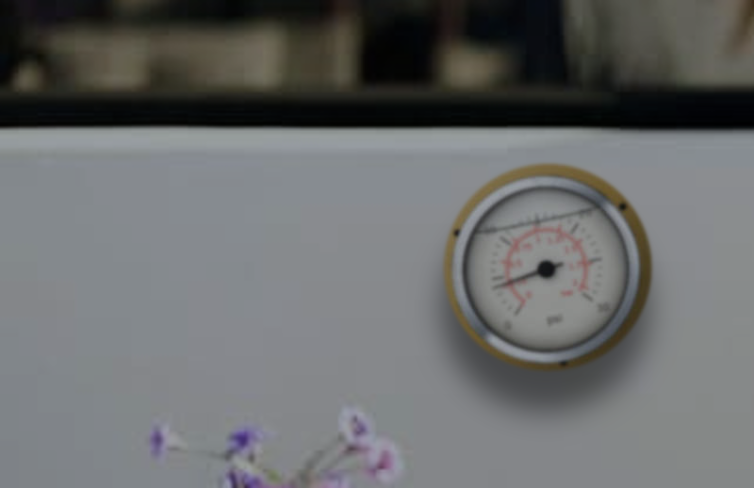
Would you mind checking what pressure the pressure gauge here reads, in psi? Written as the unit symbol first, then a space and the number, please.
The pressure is psi 4
